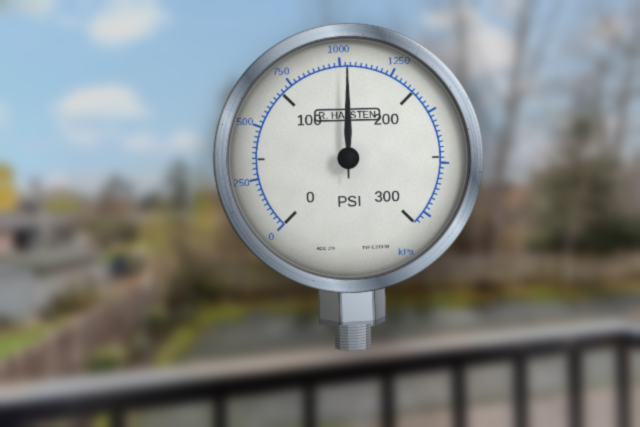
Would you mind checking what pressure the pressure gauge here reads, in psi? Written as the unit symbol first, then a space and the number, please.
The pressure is psi 150
